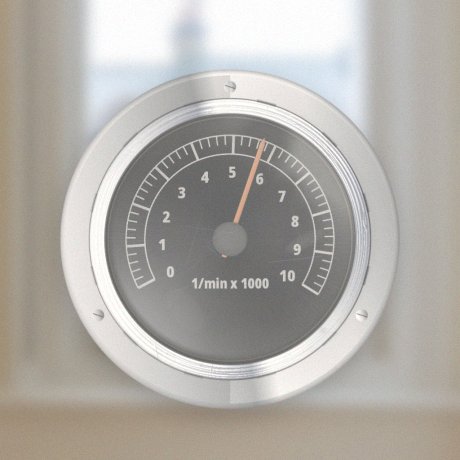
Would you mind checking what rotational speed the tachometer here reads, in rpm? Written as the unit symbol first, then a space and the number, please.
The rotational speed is rpm 5700
